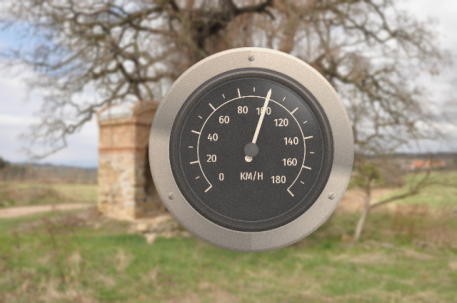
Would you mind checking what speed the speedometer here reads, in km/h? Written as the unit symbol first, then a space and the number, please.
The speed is km/h 100
